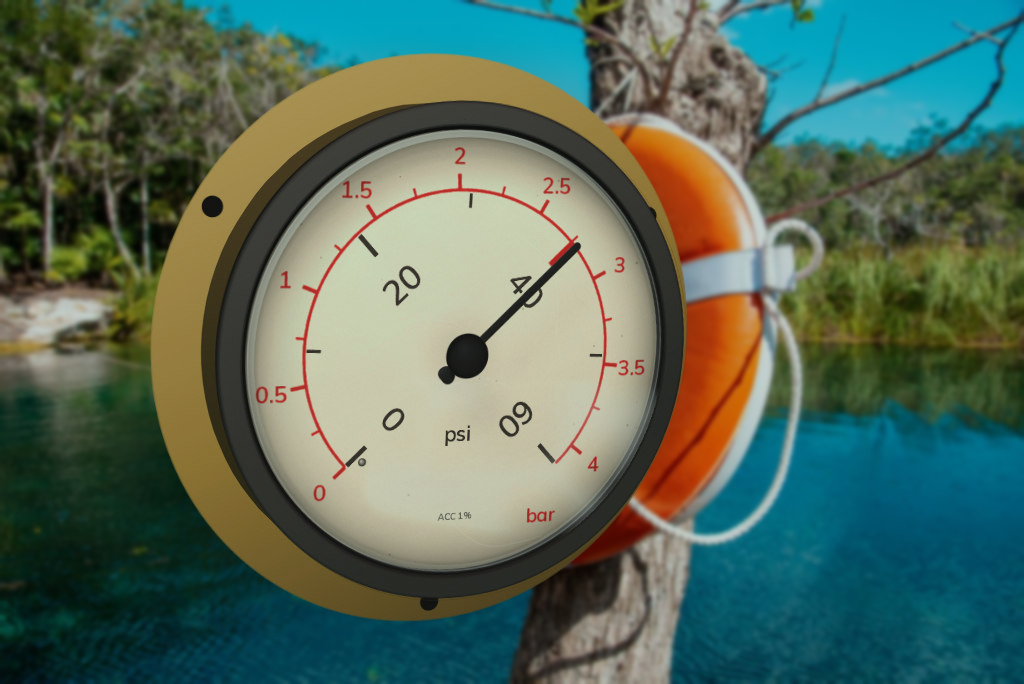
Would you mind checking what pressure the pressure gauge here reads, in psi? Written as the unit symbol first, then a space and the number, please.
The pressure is psi 40
